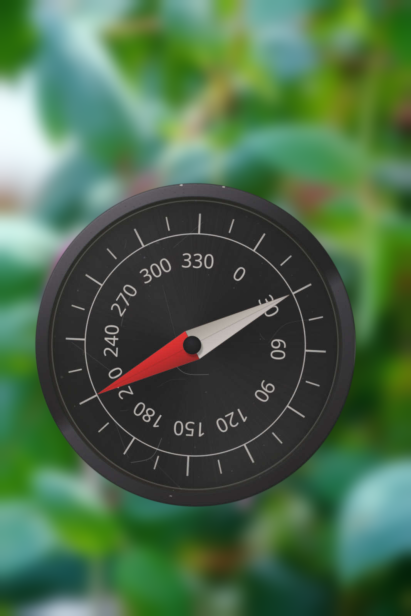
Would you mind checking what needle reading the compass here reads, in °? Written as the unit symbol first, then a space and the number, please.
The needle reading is ° 210
